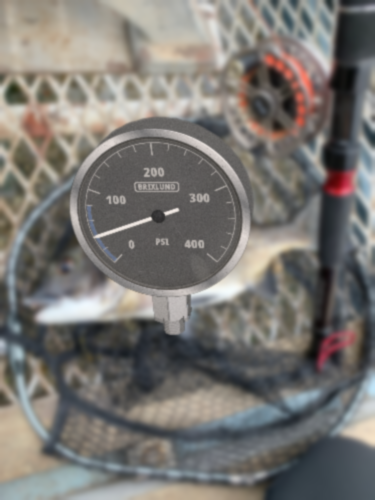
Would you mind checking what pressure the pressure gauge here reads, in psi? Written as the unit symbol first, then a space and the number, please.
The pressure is psi 40
